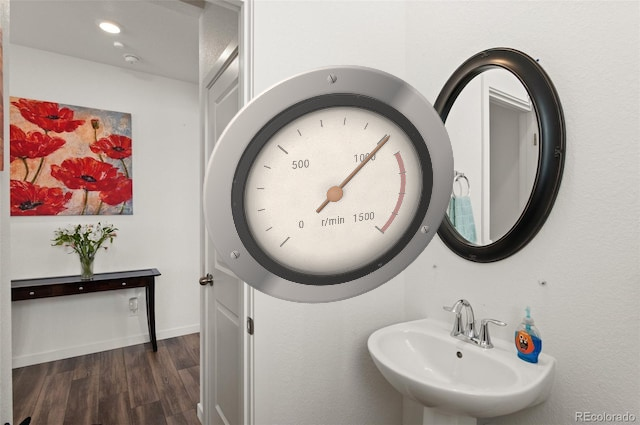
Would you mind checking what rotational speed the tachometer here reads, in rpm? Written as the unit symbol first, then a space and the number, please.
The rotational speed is rpm 1000
